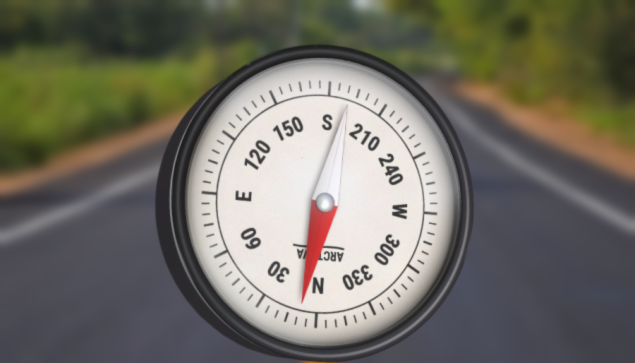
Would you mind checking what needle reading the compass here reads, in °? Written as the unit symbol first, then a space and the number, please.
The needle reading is ° 10
